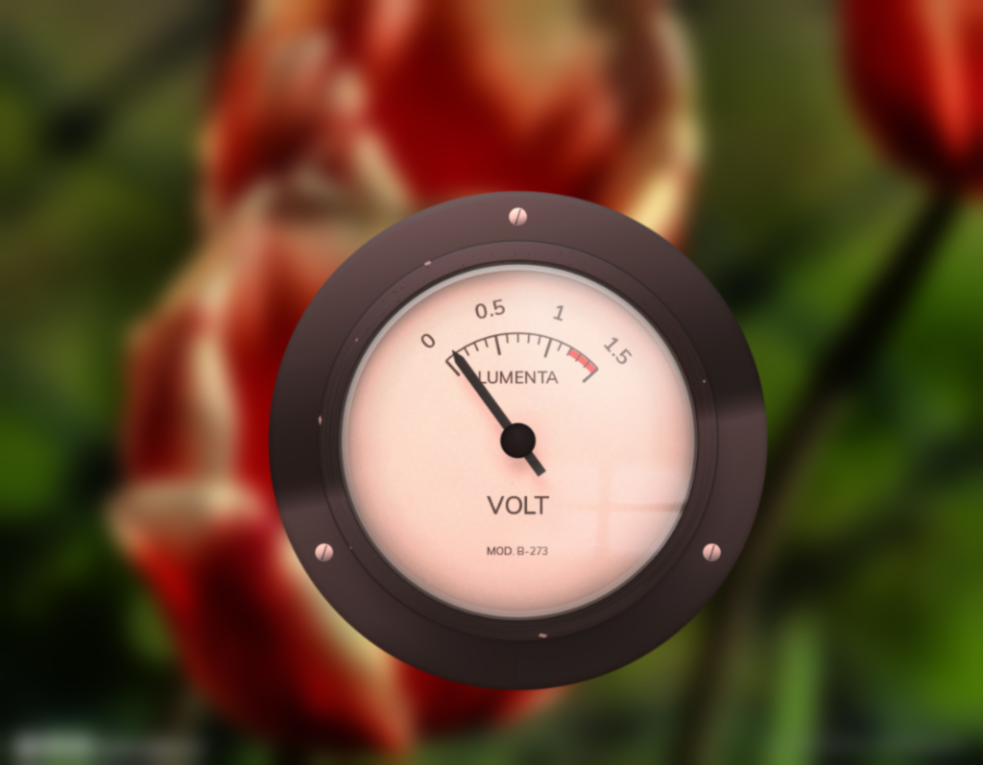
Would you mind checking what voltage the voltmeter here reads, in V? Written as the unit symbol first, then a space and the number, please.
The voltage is V 0.1
